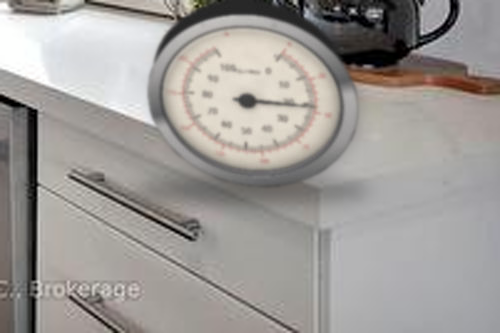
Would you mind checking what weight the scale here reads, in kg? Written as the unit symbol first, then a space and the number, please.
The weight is kg 20
